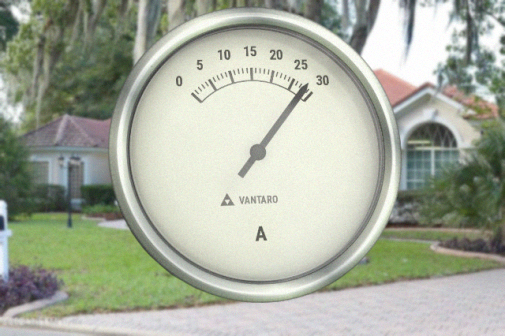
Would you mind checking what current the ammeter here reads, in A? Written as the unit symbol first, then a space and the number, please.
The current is A 28
